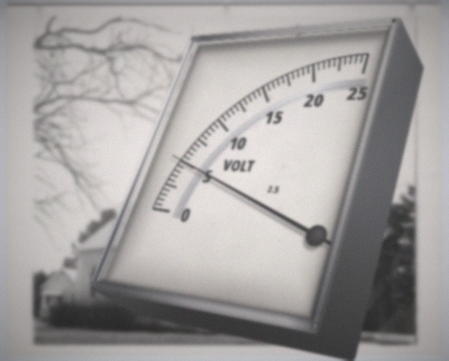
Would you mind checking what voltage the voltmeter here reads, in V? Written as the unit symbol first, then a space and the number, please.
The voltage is V 5
